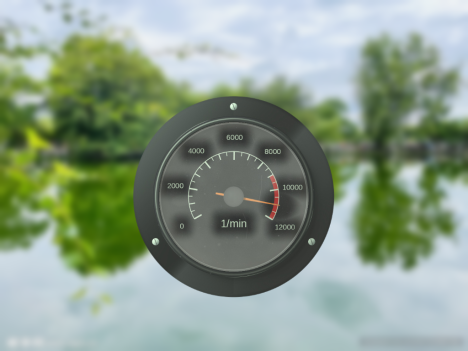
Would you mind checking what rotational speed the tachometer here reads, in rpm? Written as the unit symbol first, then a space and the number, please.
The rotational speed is rpm 11000
